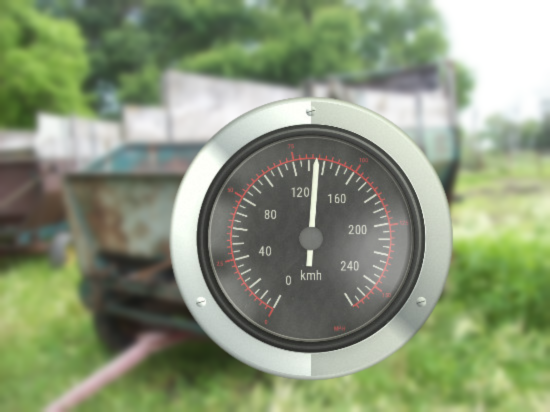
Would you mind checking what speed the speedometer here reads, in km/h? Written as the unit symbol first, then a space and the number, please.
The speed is km/h 135
